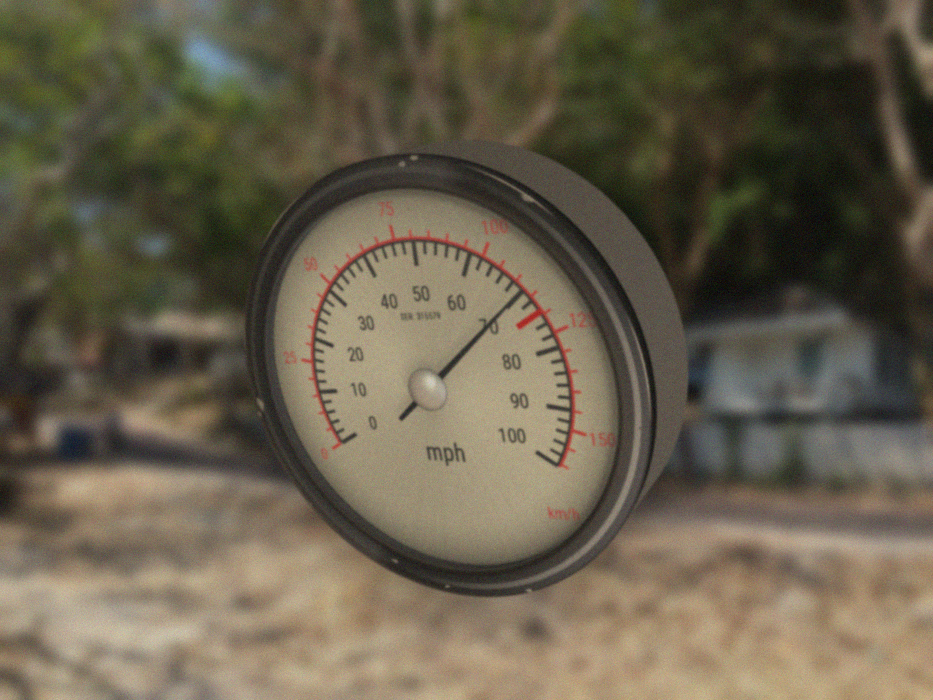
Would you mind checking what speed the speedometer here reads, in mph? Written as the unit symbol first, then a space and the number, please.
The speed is mph 70
